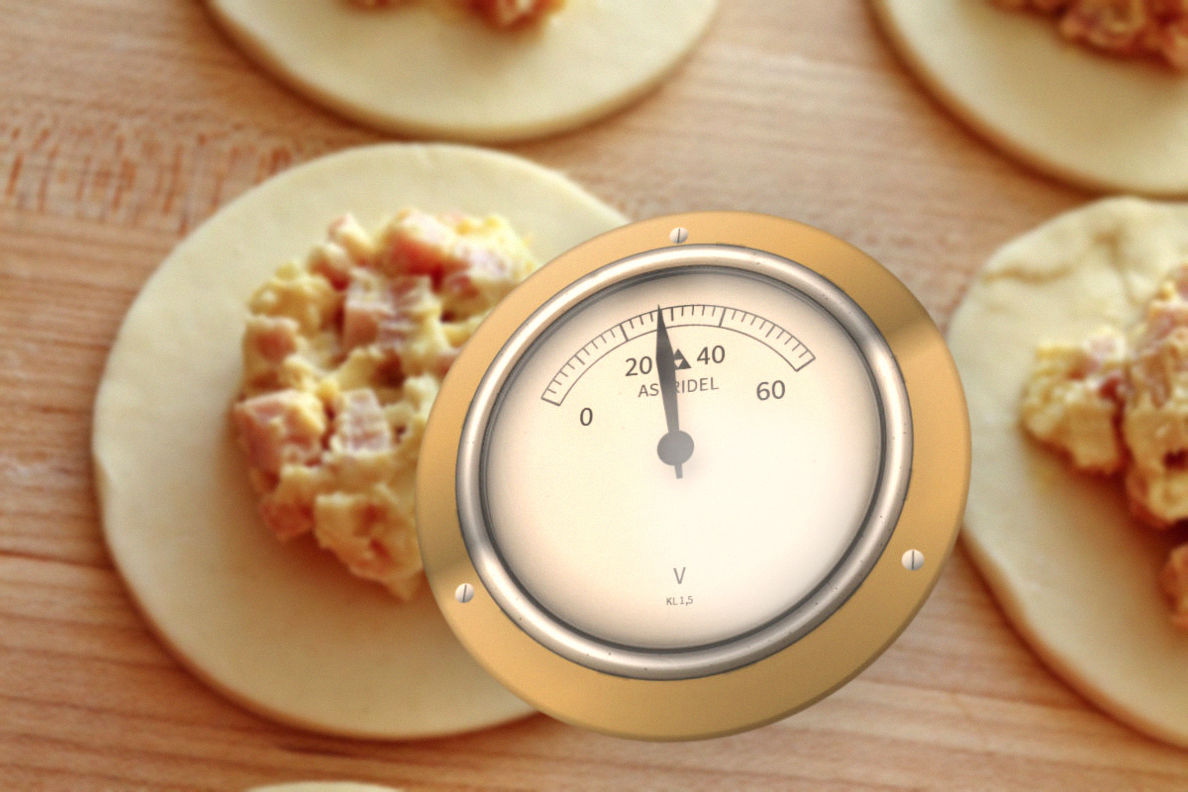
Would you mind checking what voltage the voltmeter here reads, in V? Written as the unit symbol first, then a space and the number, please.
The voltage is V 28
